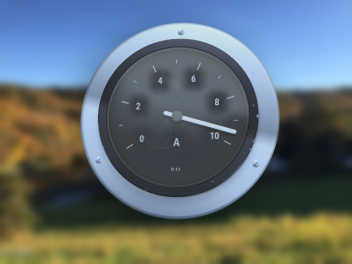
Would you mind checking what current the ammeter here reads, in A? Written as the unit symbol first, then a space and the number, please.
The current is A 9.5
